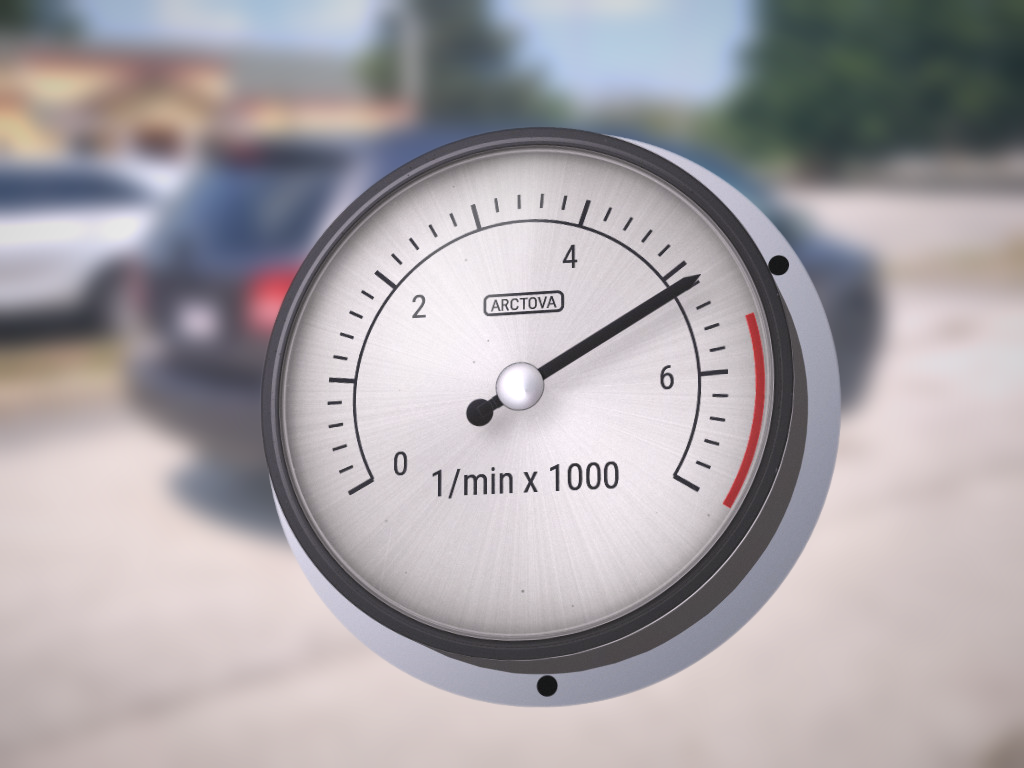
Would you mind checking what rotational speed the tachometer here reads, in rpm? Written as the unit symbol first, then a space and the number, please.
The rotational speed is rpm 5200
